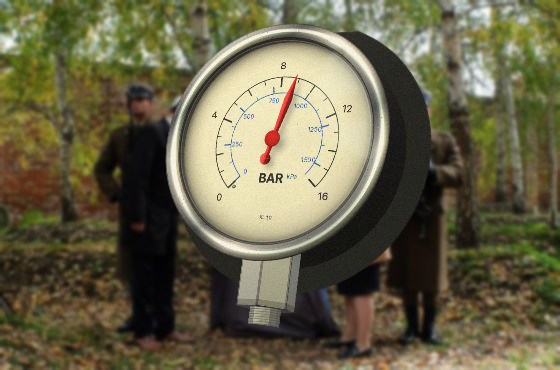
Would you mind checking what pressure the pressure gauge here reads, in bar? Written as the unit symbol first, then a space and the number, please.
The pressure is bar 9
